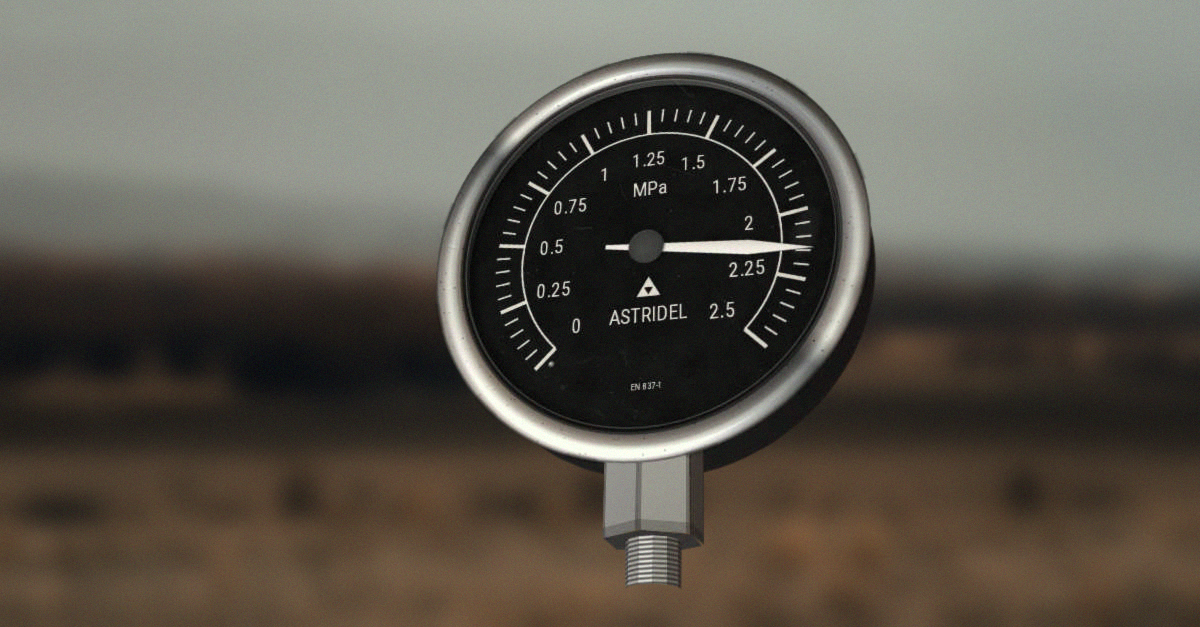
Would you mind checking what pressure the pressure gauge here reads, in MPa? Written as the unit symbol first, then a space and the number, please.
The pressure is MPa 2.15
